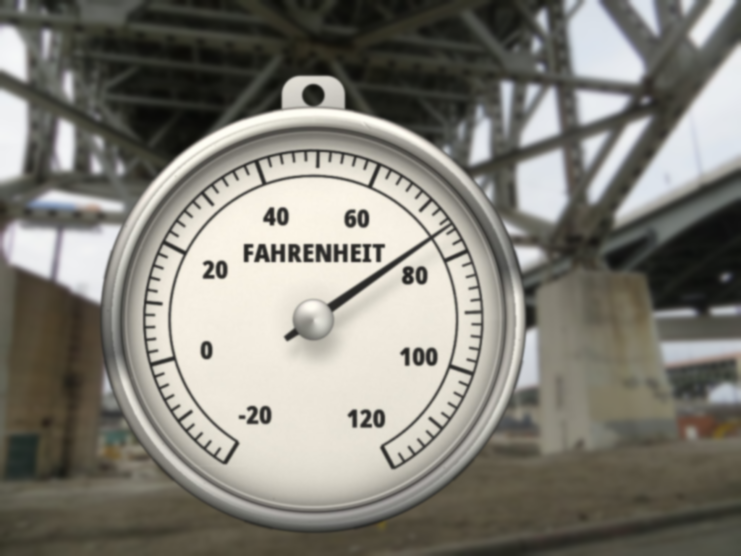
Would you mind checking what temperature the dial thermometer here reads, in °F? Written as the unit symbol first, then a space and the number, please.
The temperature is °F 75
